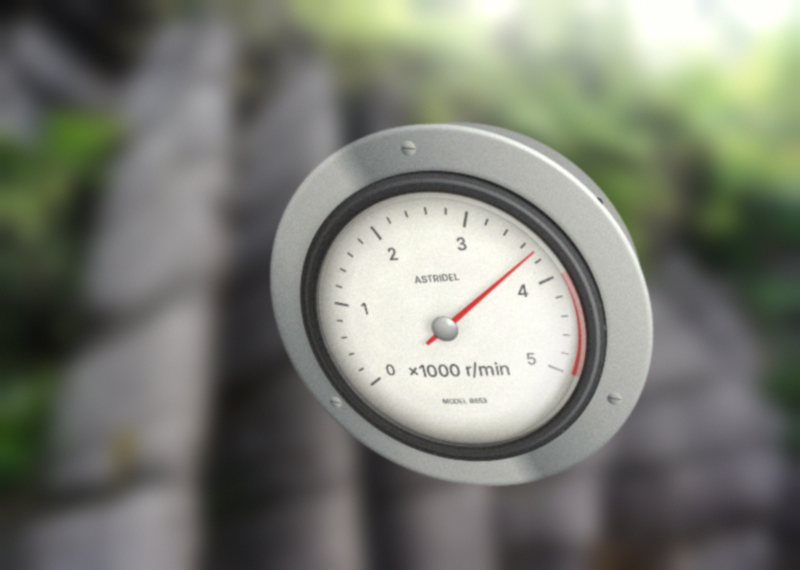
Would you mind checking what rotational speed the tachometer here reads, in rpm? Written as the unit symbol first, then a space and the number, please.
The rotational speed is rpm 3700
